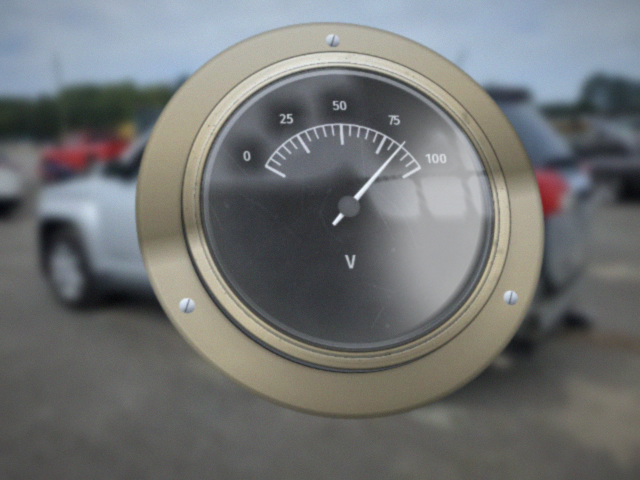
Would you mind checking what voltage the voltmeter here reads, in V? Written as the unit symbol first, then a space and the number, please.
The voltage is V 85
